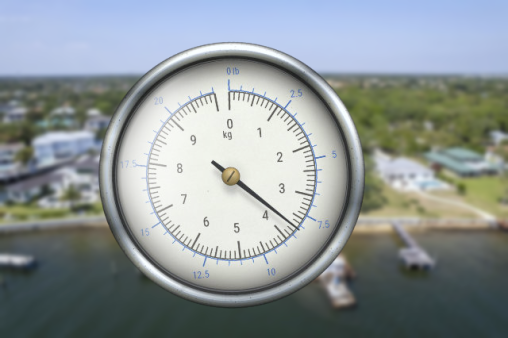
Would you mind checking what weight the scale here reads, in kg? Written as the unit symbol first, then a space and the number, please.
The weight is kg 3.7
